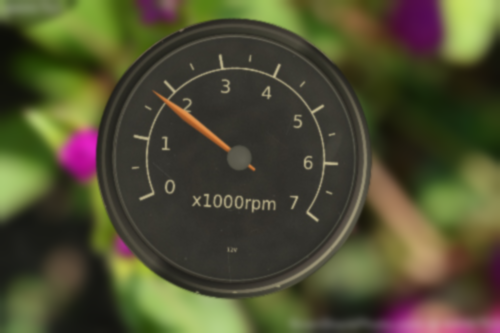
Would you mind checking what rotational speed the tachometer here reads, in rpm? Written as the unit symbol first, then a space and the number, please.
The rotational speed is rpm 1750
